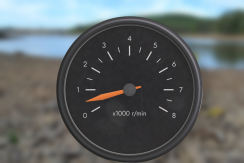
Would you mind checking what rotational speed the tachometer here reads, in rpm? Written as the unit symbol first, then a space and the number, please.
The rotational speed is rpm 500
